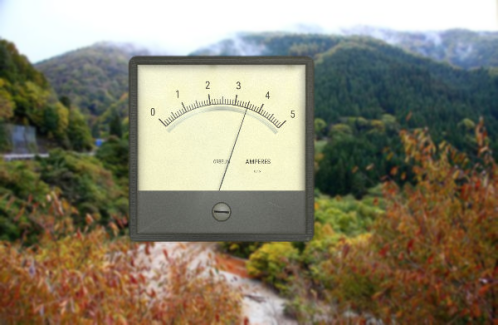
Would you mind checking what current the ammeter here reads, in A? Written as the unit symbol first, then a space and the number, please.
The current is A 3.5
